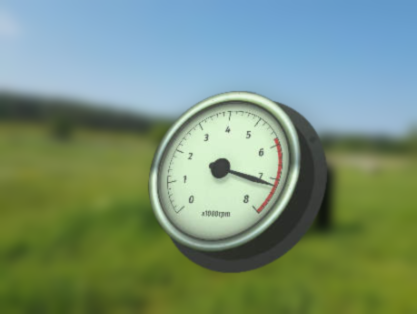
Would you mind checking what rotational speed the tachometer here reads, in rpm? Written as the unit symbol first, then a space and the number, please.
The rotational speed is rpm 7200
